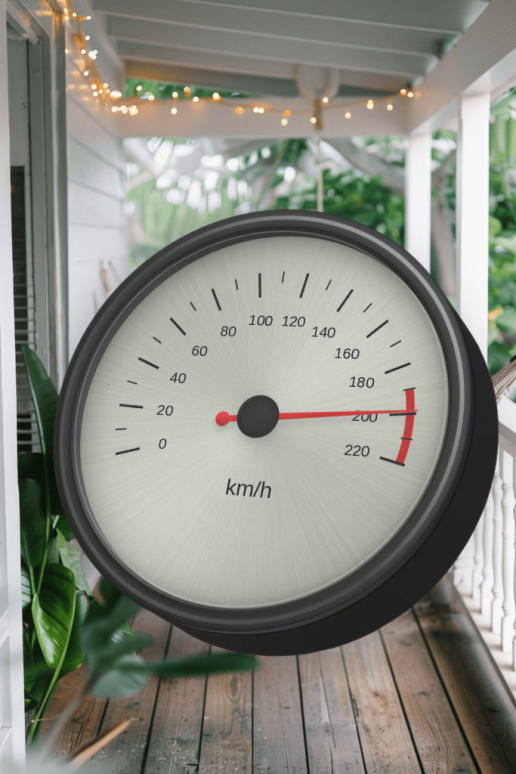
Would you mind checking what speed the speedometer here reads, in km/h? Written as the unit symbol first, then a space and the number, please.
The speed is km/h 200
